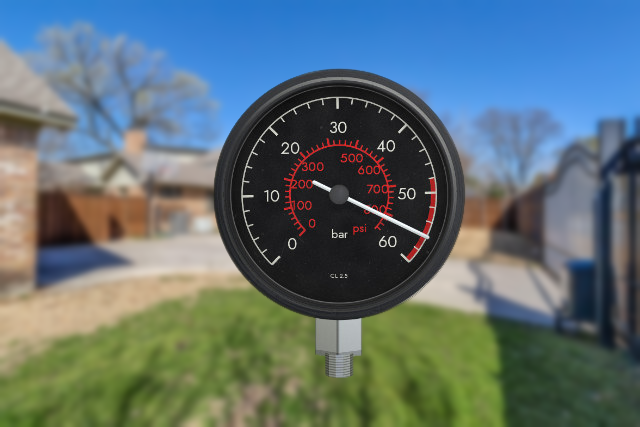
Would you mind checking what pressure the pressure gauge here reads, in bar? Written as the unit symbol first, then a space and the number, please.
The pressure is bar 56
